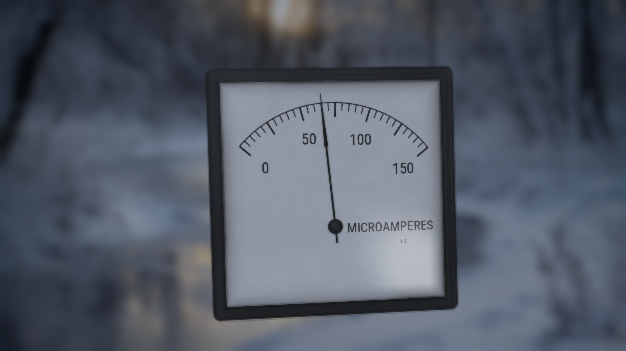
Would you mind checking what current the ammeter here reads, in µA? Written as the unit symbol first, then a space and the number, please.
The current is µA 65
